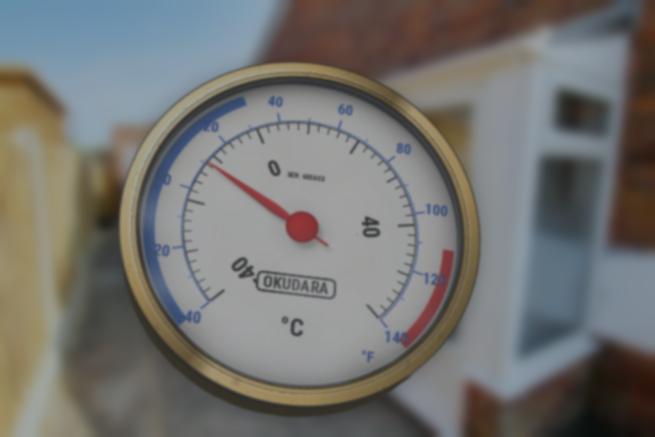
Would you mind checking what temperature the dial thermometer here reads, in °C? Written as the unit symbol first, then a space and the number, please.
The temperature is °C -12
